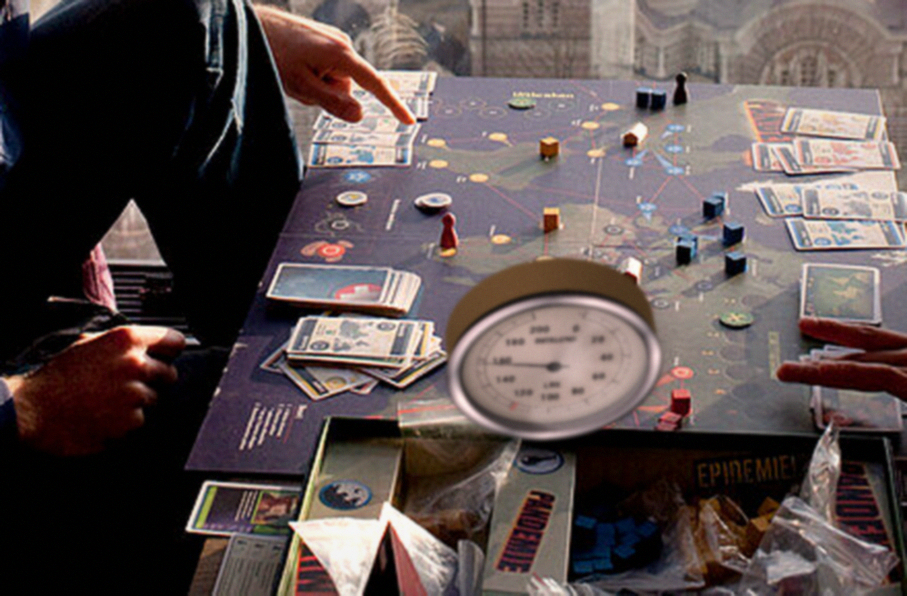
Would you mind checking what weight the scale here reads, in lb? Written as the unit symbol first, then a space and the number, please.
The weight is lb 160
